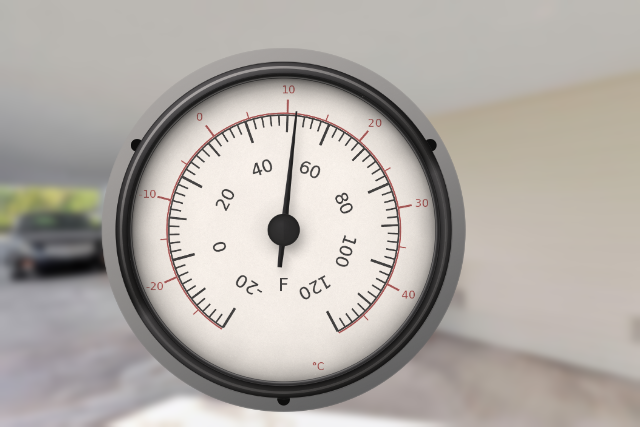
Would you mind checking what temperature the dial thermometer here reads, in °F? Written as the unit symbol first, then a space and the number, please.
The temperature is °F 52
